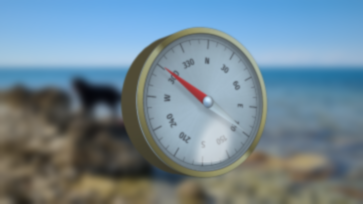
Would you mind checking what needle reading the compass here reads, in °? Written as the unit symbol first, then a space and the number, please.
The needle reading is ° 300
